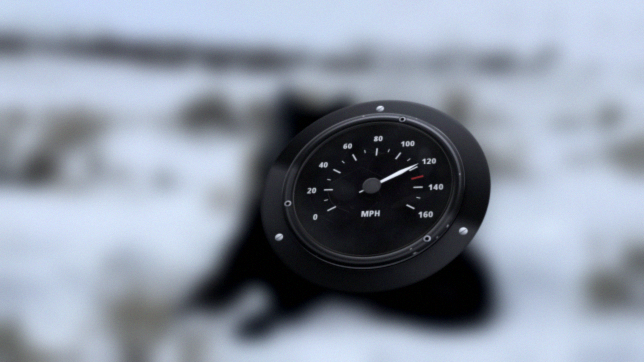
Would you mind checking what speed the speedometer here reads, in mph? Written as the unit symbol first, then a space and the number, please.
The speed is mph 120
